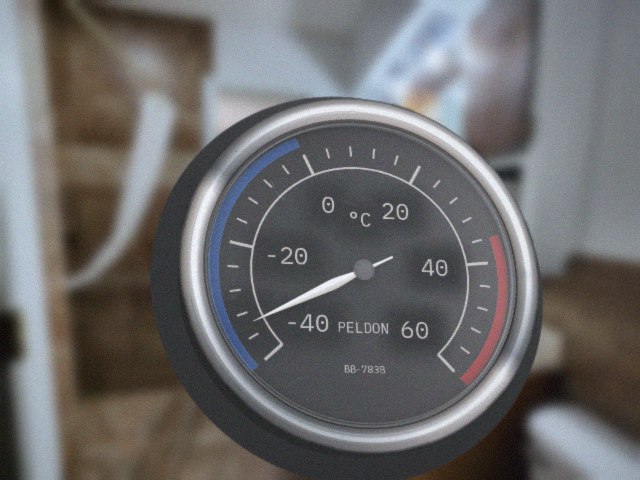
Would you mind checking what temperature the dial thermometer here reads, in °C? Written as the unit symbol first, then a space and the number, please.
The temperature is °C -34
